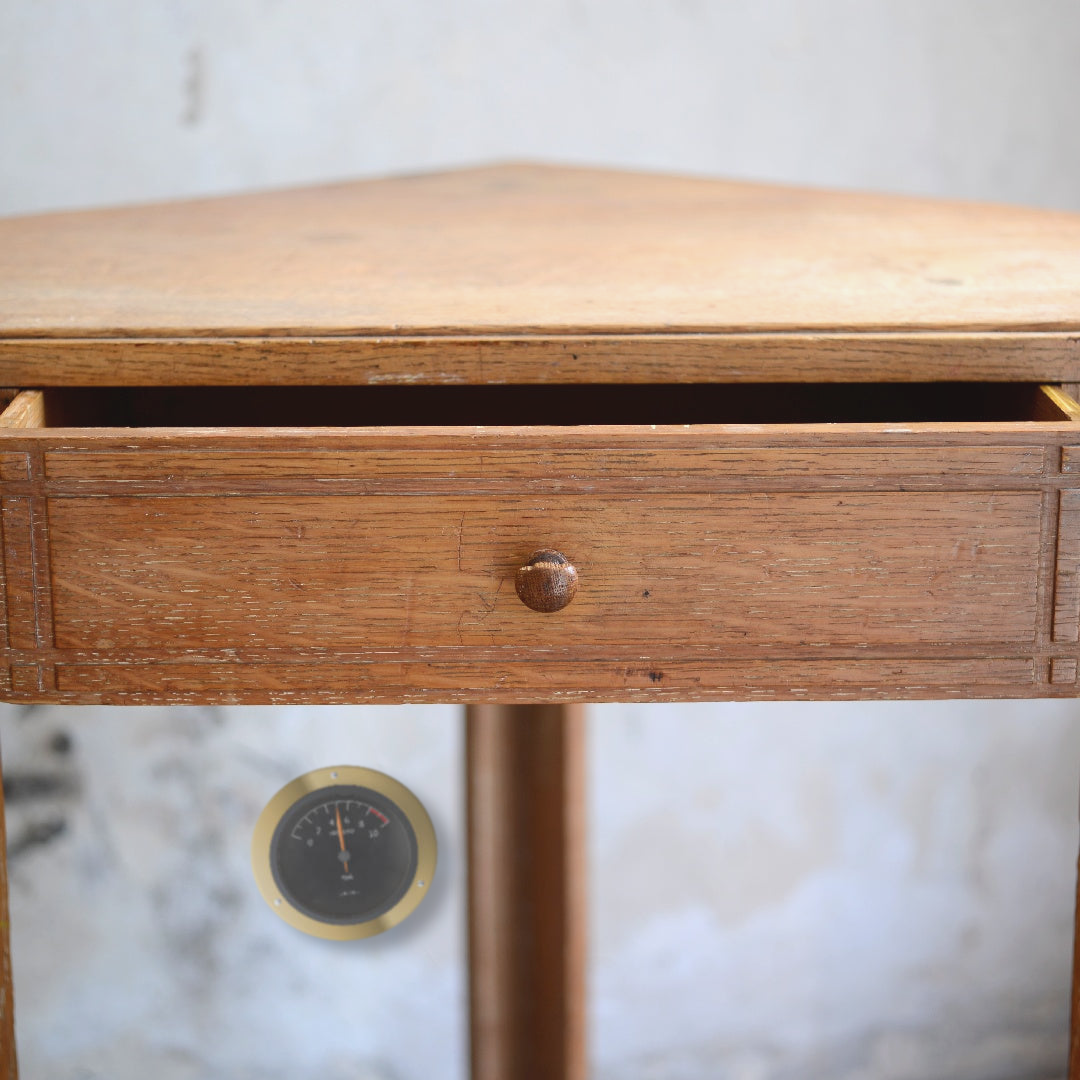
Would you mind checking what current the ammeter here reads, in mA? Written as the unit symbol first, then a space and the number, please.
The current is mA 5
